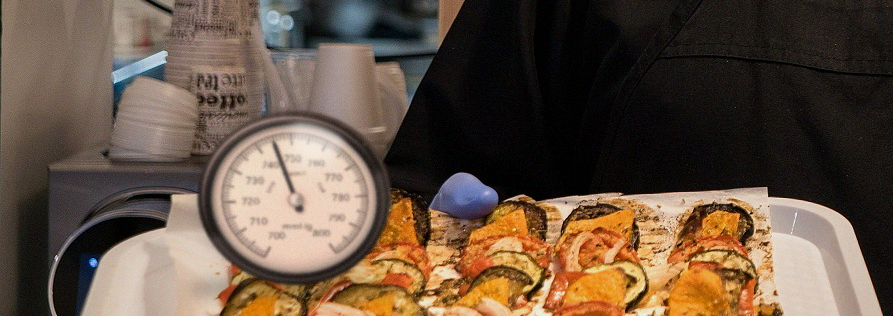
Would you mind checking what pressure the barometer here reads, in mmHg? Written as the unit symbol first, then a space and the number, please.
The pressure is mmHg 745
